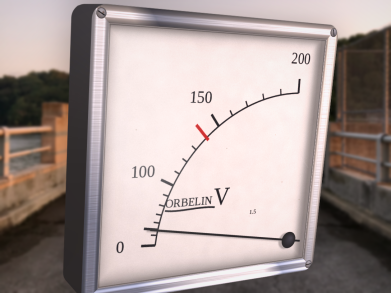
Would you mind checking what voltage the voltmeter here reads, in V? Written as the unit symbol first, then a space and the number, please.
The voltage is V 50
